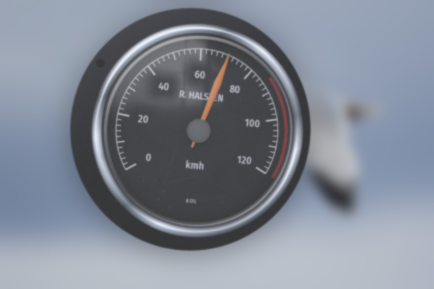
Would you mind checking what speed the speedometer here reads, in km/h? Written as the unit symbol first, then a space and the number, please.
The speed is km/h 70
